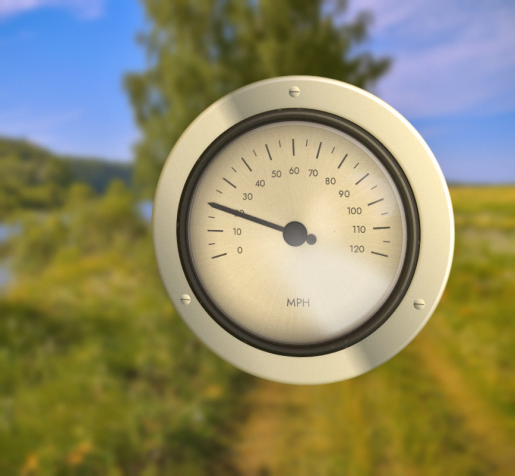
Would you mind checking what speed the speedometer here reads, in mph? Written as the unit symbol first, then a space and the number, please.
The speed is mph 20
